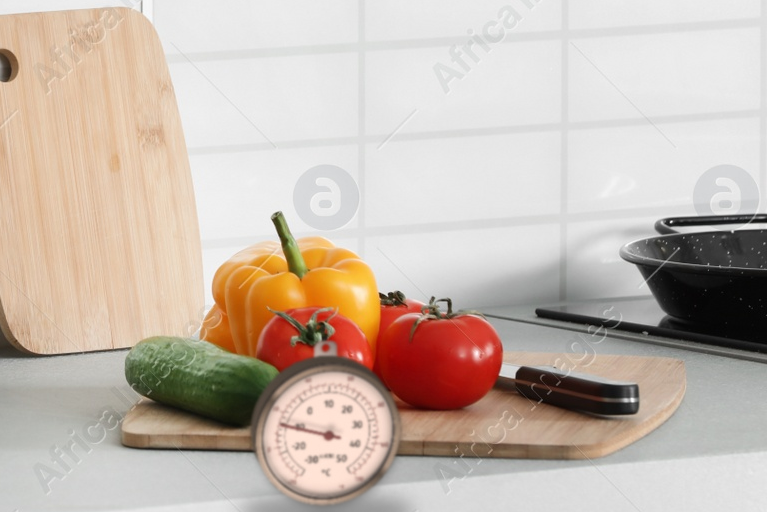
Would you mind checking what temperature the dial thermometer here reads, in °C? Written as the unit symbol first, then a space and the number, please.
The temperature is °C -10
